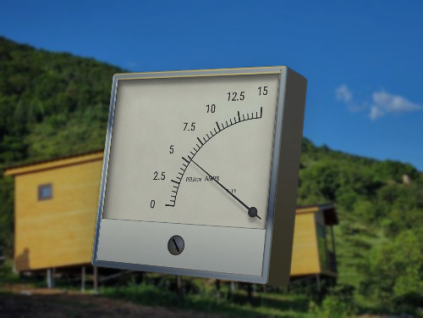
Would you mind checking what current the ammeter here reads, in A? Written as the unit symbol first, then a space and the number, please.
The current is A 5.5
